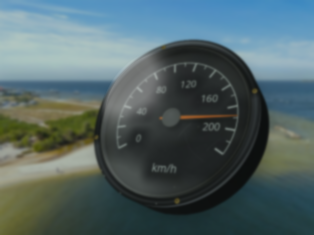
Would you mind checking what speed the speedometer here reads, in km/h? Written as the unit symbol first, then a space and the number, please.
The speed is km/h 190
